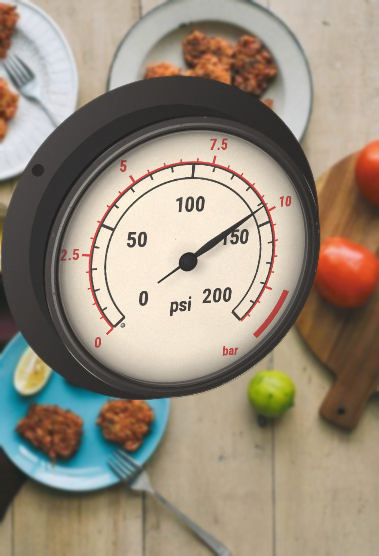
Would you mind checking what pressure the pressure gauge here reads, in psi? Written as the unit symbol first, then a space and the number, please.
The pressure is psi 140
